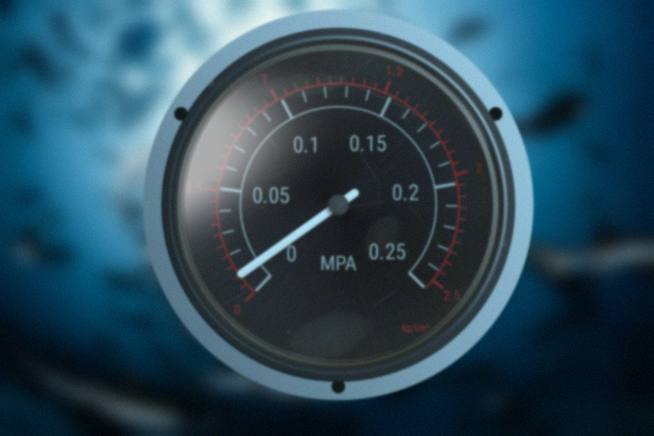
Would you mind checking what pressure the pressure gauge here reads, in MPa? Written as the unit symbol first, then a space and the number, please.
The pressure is MPa 0.01
